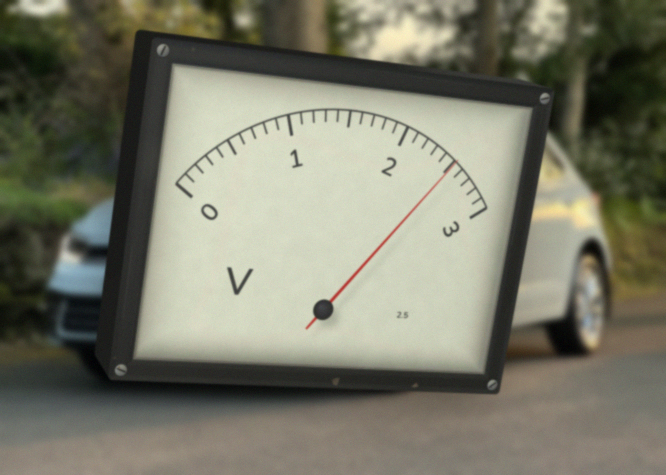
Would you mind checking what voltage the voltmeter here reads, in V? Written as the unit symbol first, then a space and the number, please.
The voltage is V 2.5
